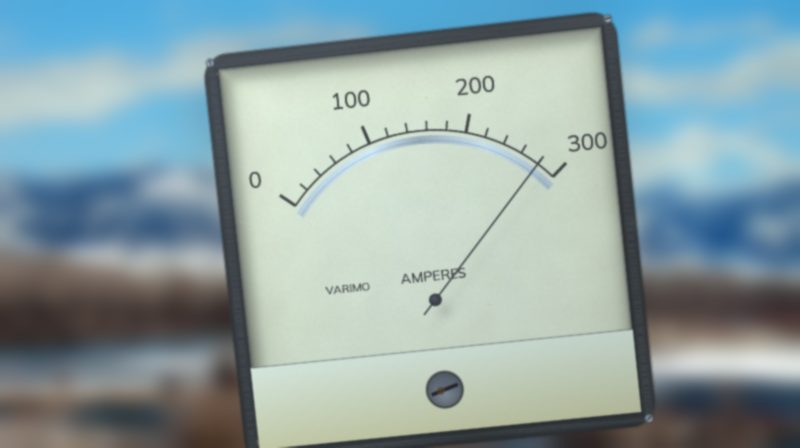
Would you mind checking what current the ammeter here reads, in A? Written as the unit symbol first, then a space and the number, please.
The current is A 280
